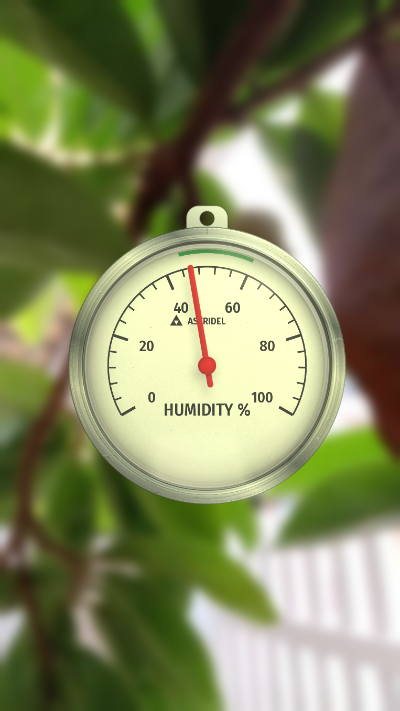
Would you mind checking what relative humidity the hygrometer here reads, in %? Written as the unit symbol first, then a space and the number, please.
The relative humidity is % 46
